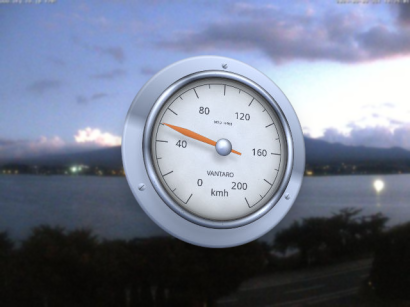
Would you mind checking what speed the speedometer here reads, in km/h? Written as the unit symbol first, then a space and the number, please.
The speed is km/h 50
